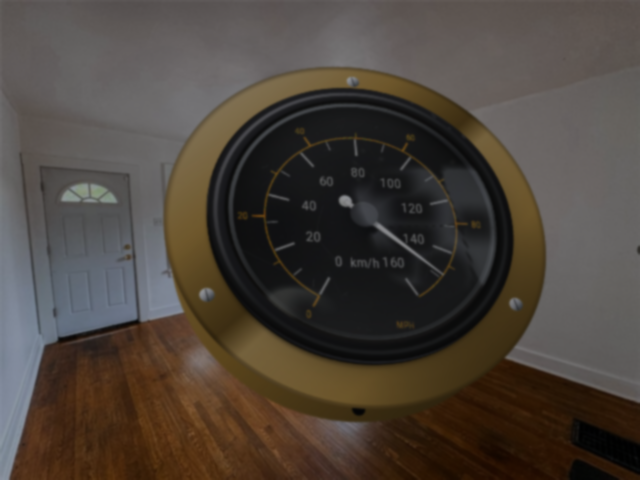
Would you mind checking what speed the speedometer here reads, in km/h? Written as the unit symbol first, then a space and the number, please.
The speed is km/h 150
